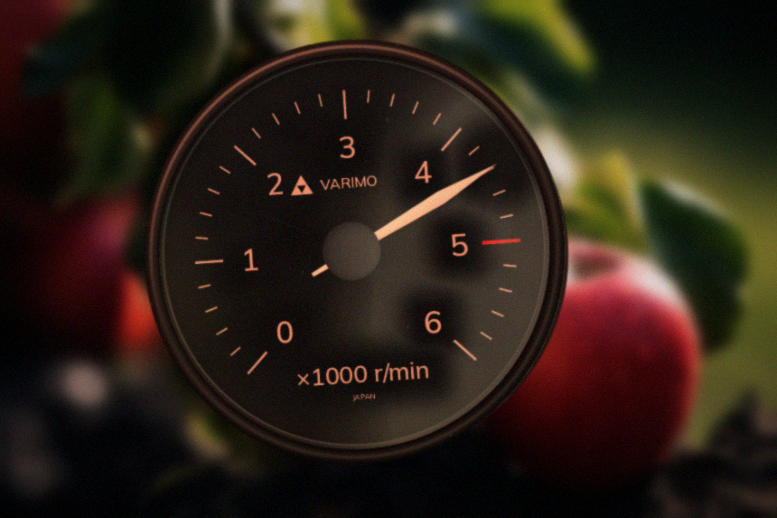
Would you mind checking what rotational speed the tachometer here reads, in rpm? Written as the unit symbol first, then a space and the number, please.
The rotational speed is rpm 4400
